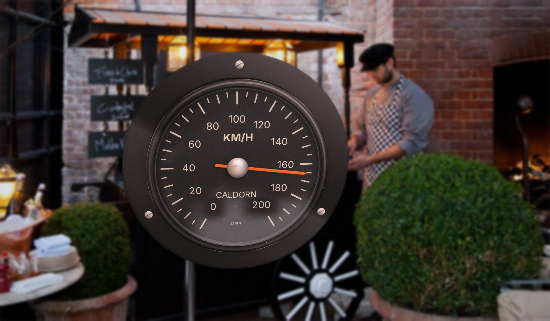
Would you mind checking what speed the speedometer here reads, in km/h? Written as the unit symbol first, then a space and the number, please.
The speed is km/h 165
